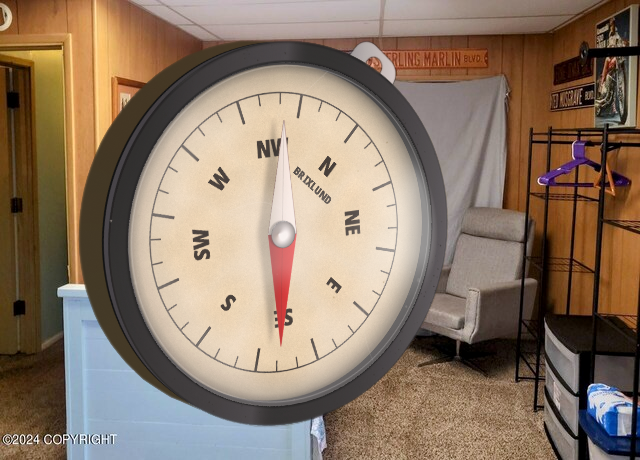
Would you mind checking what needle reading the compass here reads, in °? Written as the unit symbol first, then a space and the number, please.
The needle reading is ° 140
